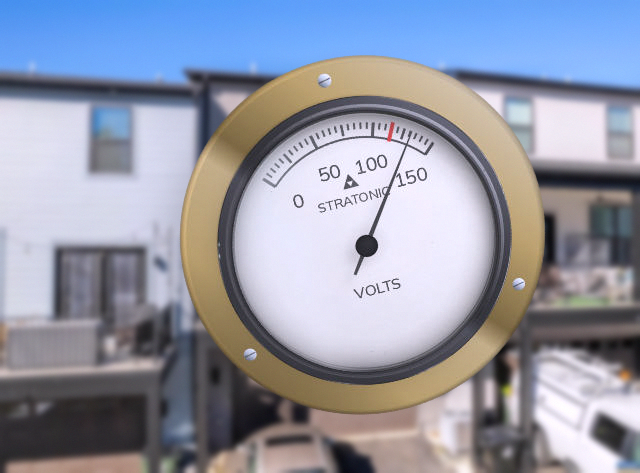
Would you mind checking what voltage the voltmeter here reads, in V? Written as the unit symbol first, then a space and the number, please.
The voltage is V 130
